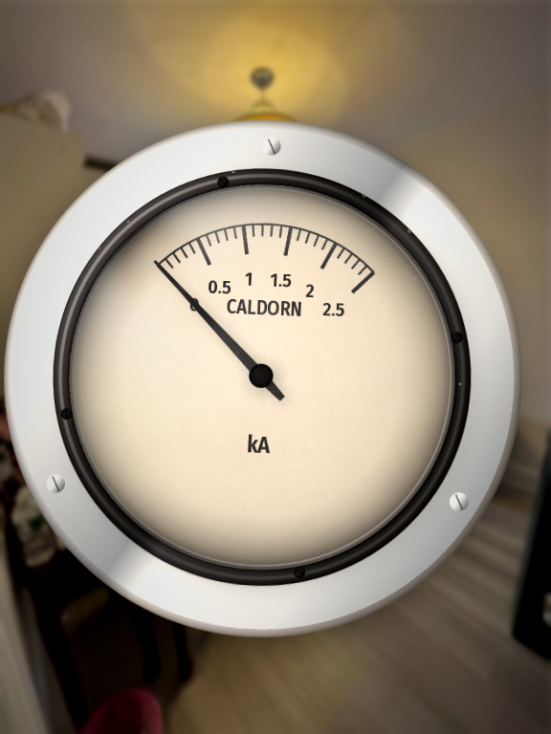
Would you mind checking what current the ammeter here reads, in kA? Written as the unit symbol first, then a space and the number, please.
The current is kA 0
